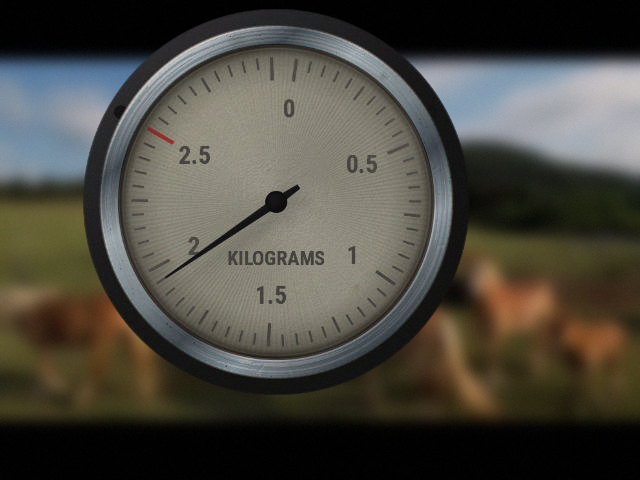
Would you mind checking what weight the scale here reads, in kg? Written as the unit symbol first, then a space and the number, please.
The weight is kg 1.95
